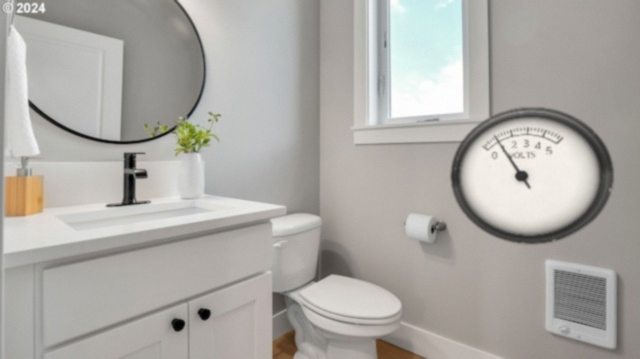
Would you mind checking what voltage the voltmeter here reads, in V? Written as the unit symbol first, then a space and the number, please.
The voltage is V 1
